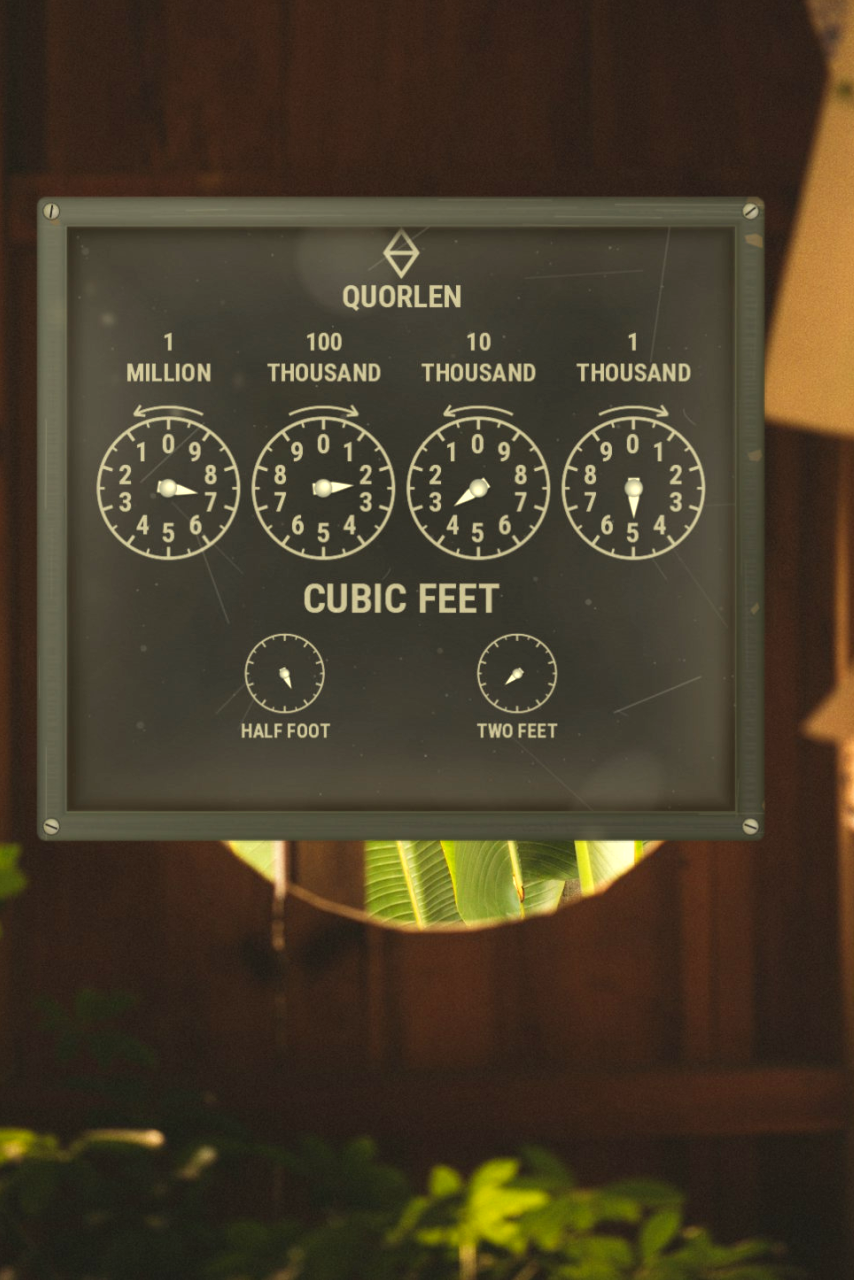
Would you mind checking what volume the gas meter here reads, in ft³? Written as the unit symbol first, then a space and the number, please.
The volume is ft³ 723500
